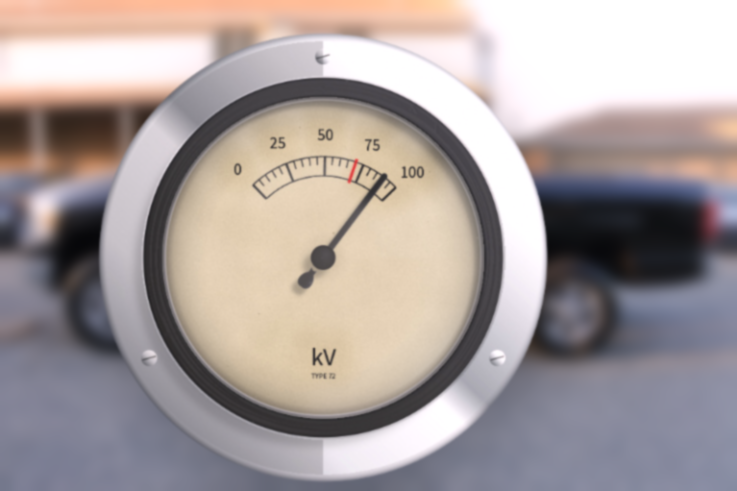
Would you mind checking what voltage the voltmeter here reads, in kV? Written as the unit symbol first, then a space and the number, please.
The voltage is kV 90
